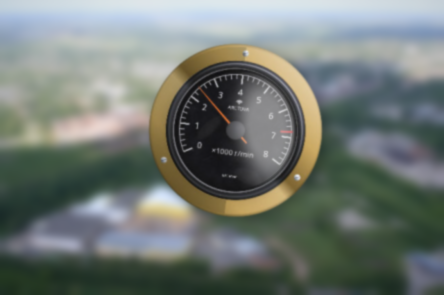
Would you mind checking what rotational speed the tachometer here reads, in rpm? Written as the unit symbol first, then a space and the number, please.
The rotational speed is rpm 2400
